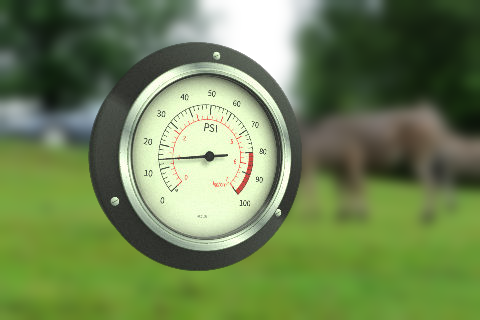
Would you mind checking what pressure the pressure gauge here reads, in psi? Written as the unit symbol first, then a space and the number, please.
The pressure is psi 14
